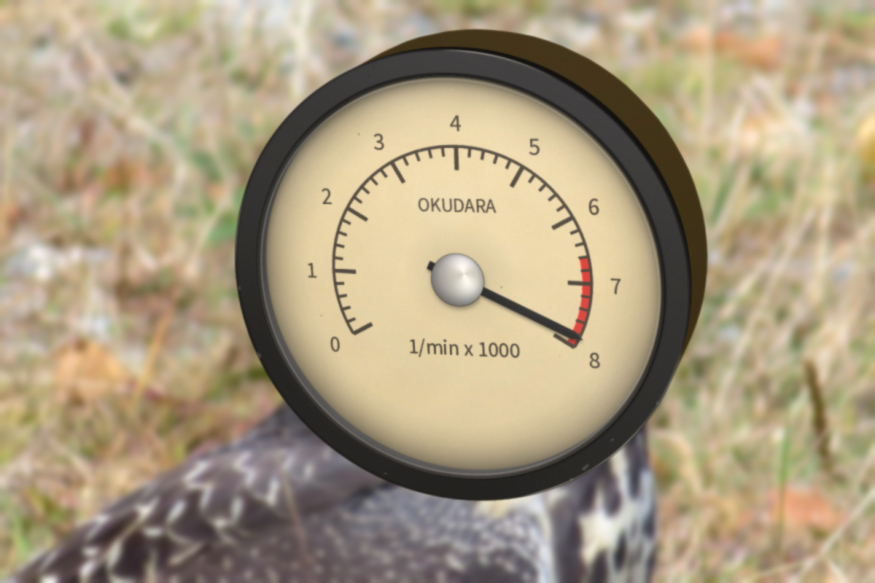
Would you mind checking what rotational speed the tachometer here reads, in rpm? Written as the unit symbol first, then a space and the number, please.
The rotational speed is rpm 7800
